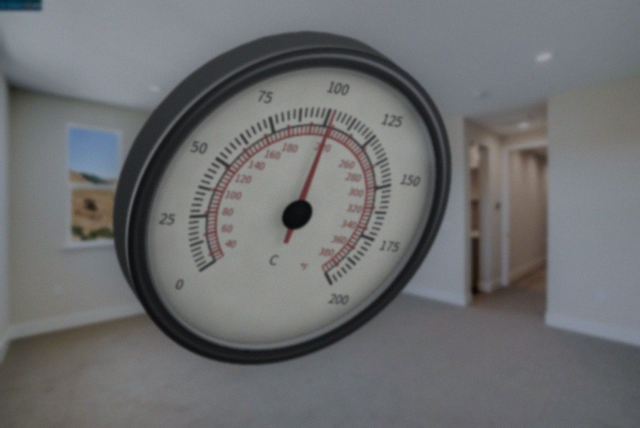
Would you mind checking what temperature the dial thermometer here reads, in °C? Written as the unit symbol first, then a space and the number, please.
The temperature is °C 100
